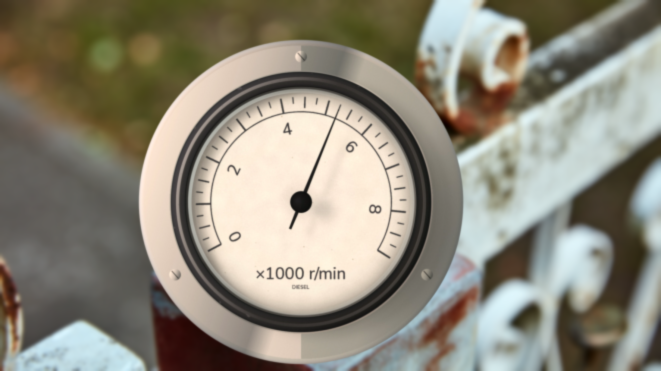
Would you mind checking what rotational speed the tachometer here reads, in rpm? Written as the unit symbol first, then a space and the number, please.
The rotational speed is rpm 5250
